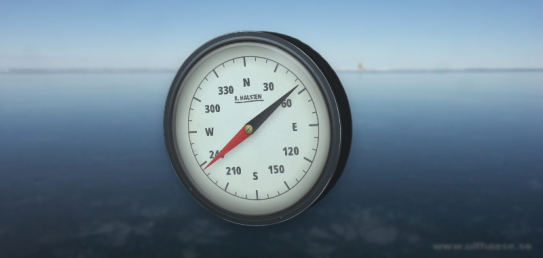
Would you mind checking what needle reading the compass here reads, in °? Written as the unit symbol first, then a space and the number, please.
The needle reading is ° 235
